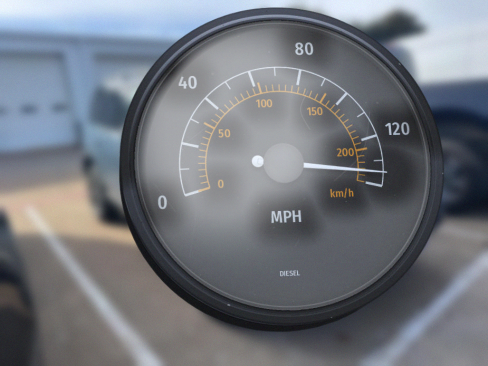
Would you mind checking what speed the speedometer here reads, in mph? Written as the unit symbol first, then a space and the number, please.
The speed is mph 135
